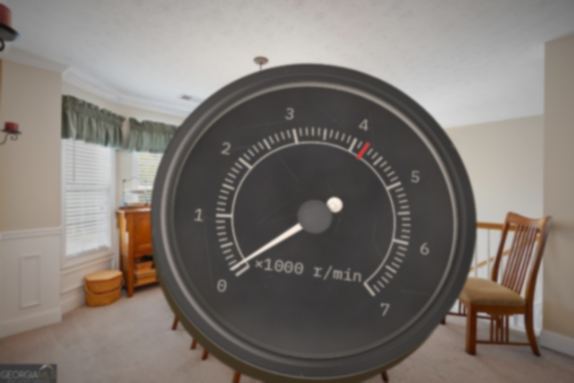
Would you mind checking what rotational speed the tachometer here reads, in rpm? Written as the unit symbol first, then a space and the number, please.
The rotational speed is rpm 100
